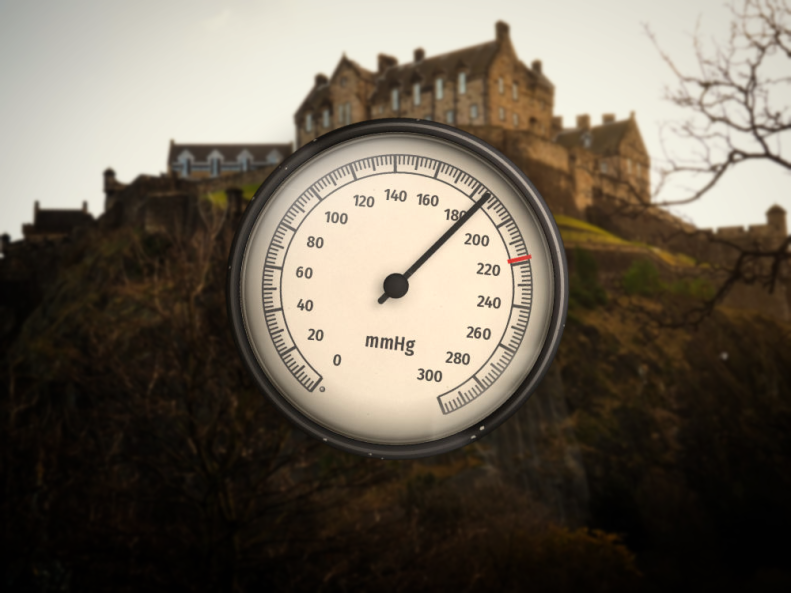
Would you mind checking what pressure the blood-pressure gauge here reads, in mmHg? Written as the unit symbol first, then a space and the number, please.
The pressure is mmHg 186
